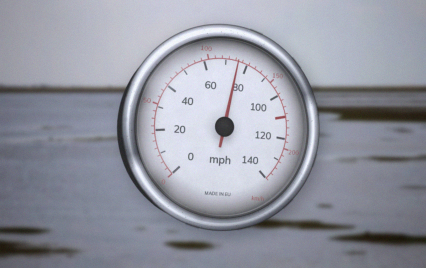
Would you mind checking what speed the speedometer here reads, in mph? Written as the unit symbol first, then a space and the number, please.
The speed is mph 75
